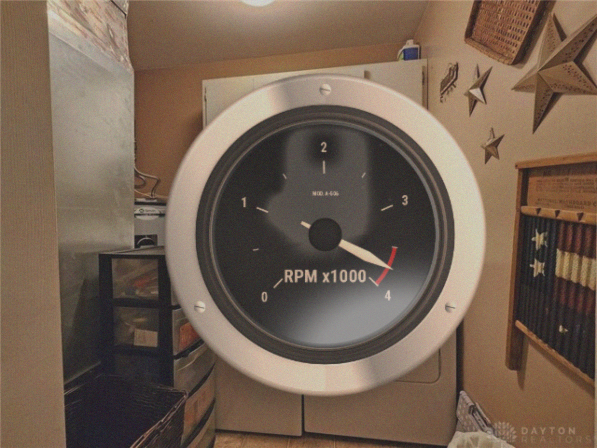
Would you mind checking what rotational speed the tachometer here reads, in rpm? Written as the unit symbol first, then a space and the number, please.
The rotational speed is rpm 3750
